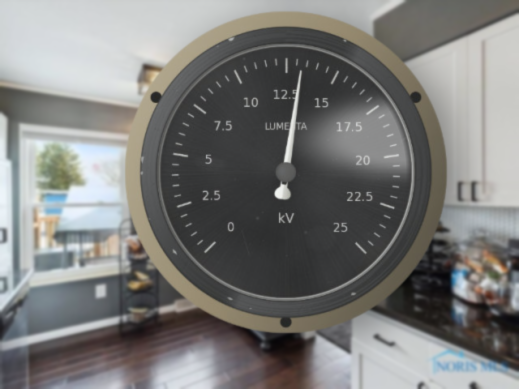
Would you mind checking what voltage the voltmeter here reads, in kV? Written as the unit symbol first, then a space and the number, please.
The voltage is kV 13.25
